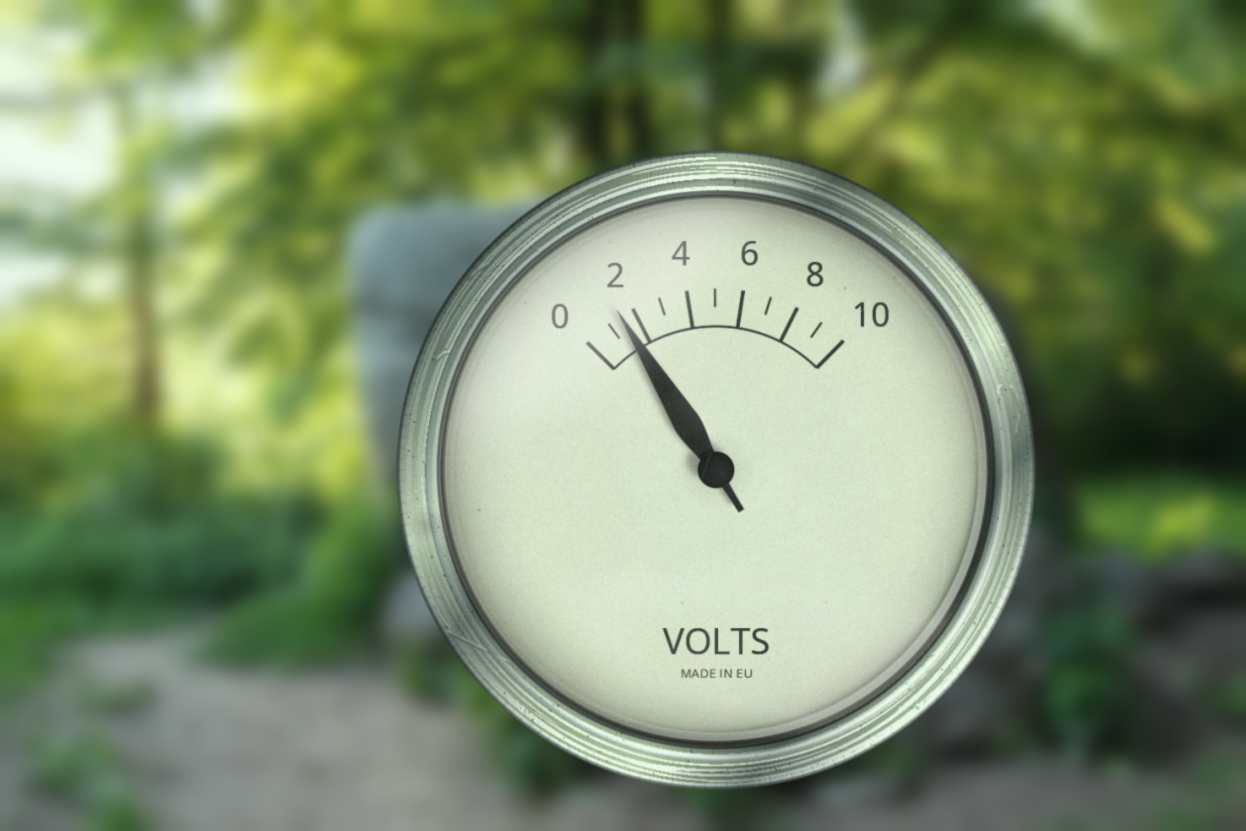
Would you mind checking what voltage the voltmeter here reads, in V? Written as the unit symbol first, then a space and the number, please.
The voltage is V 1.5
